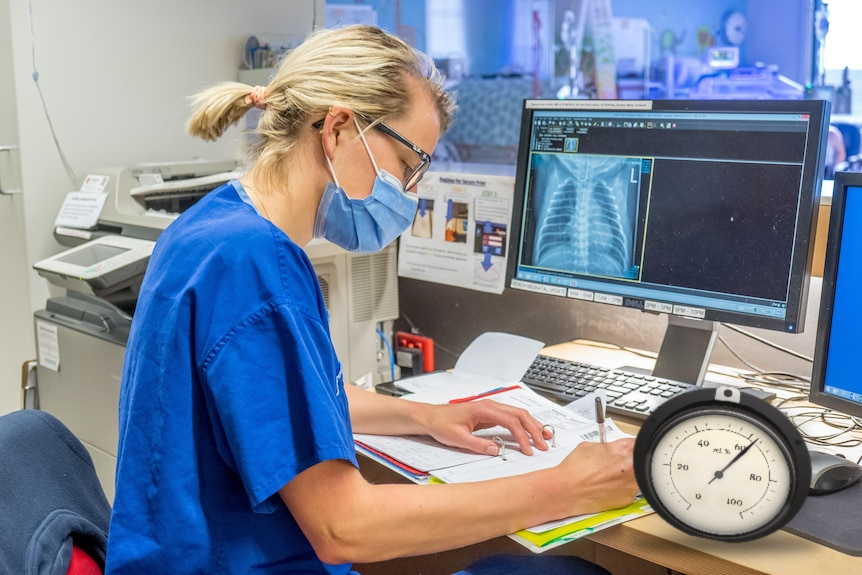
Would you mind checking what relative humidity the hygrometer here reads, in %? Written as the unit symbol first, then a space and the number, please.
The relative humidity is % 62
